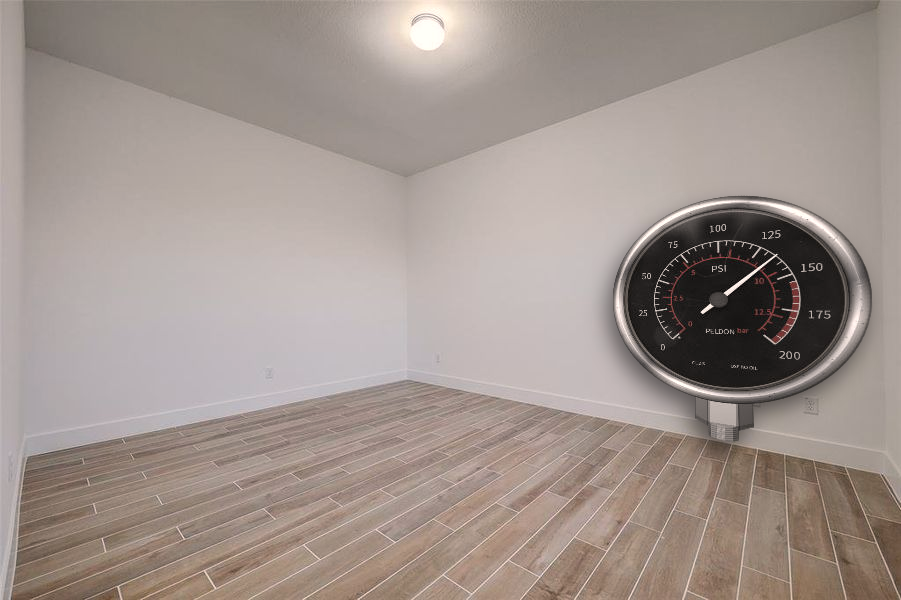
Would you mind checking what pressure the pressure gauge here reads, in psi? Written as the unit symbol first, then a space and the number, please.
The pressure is psi 135
